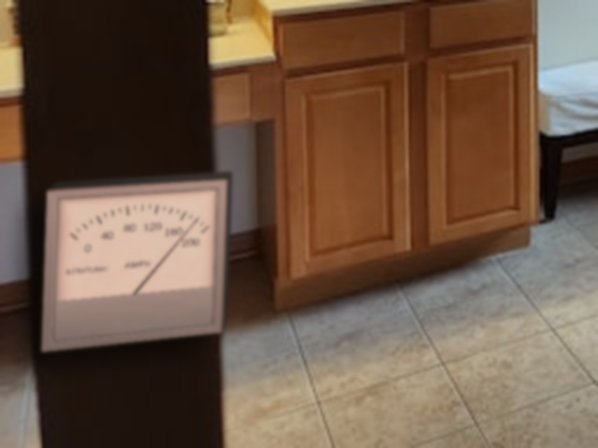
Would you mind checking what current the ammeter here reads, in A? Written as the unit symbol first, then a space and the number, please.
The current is A 180
